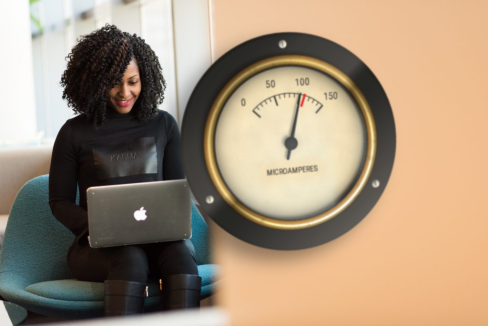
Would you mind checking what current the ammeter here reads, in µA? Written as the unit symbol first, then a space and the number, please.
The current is µA 100
